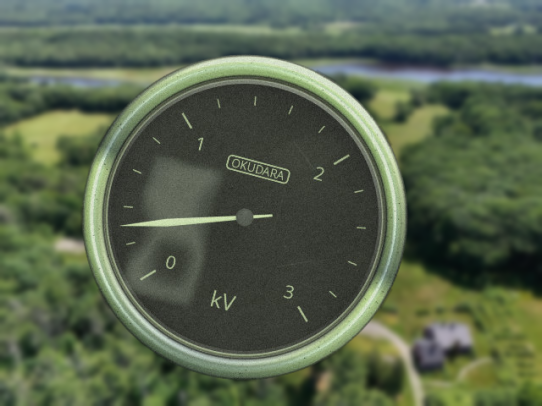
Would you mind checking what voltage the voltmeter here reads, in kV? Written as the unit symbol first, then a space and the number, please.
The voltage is kV 0.3
